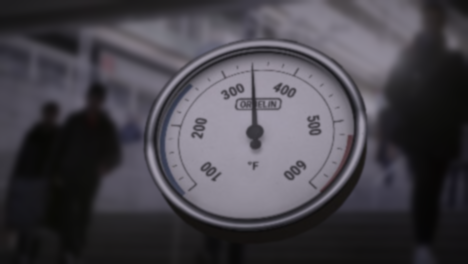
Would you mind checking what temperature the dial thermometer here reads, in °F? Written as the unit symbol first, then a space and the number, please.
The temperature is °F 340
